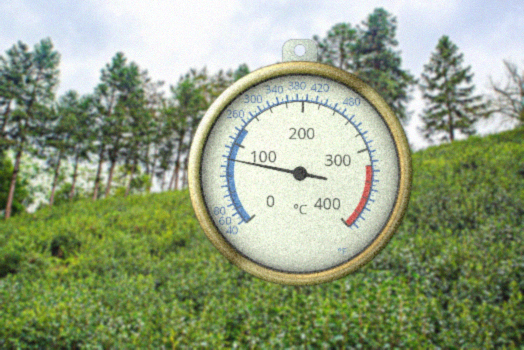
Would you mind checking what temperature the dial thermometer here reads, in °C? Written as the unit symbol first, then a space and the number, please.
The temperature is °C 80
